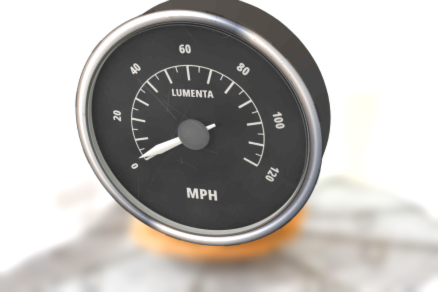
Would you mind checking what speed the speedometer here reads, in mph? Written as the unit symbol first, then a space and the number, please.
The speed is mph 2.5
